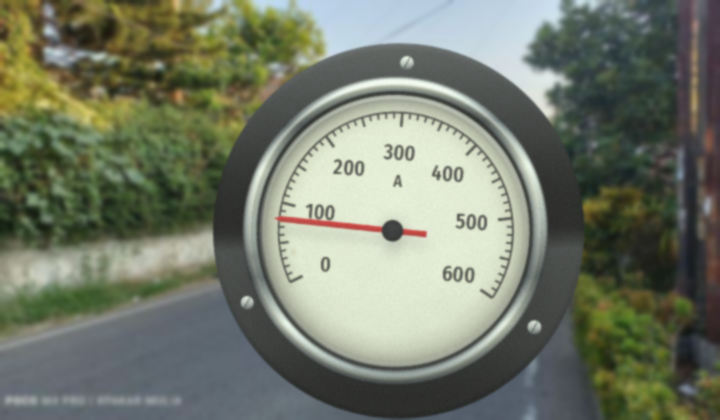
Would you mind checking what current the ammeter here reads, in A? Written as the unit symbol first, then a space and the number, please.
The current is A 80
